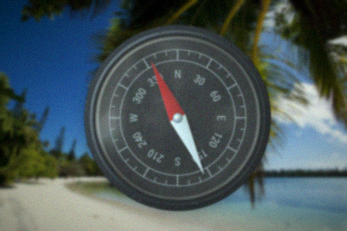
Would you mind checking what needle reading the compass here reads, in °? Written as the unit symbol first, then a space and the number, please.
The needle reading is ° 335
